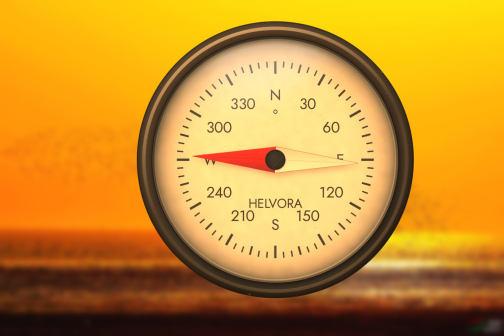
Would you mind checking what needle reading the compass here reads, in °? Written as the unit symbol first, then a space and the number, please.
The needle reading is ° 272.5
